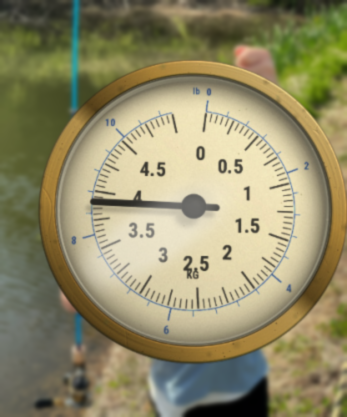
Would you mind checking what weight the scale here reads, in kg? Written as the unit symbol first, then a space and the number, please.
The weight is kg 3.9
